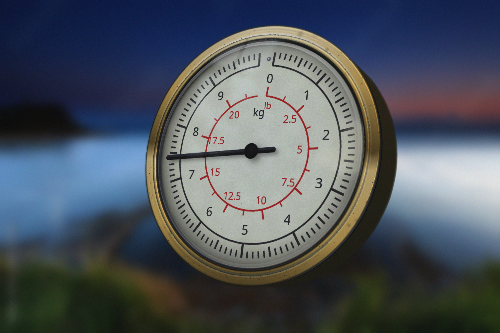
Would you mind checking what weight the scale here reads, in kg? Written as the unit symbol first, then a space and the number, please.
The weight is kg 7.4
